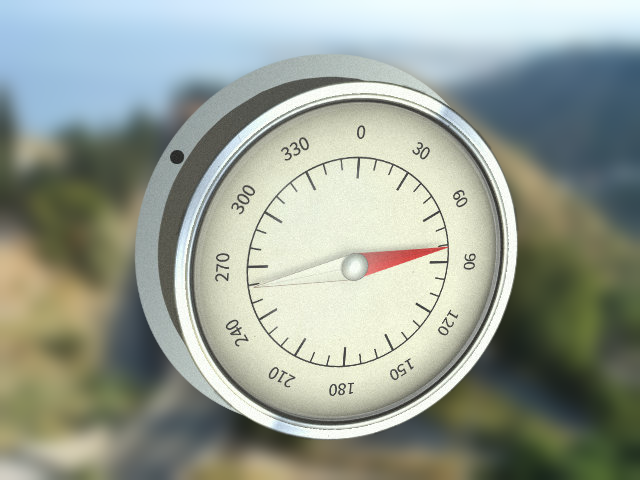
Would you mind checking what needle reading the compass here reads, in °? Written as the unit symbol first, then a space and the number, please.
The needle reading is ° 80
